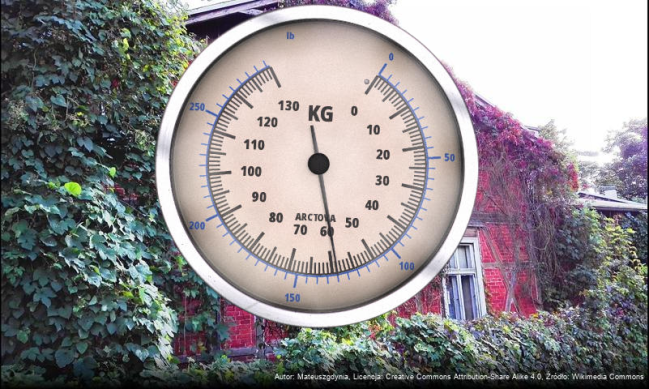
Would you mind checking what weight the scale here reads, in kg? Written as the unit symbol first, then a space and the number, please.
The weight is kg 59
